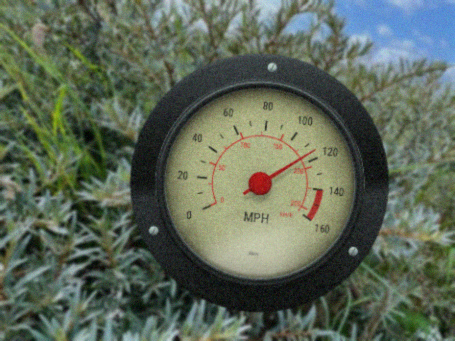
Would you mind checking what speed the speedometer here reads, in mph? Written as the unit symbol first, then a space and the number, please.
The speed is mph 115
